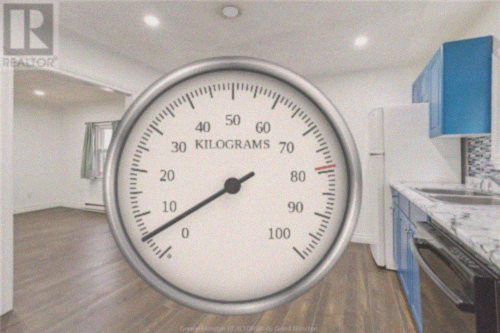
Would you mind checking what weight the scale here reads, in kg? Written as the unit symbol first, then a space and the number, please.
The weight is kg 5
